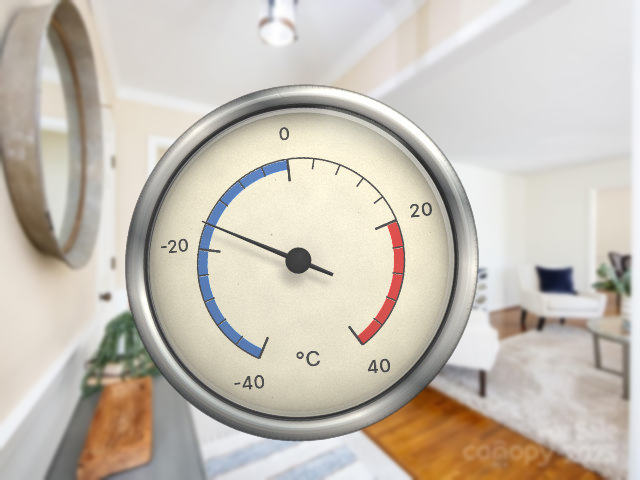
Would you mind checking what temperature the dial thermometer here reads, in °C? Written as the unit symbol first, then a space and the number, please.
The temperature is °C -16
